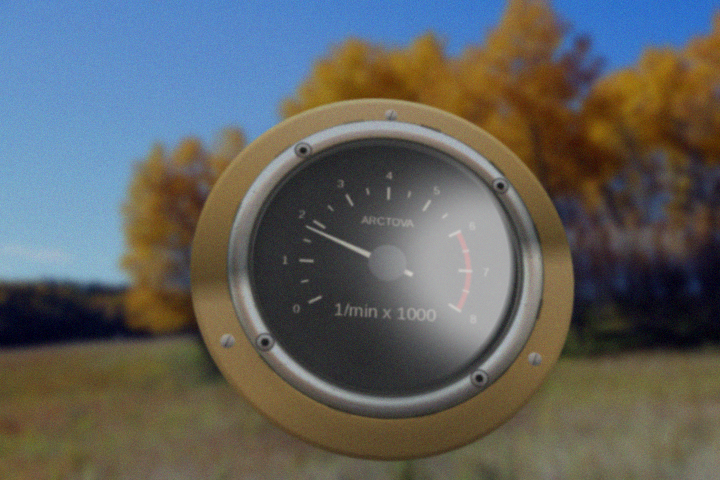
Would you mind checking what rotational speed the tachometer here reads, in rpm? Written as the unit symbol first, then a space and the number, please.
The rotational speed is rpm 1750
